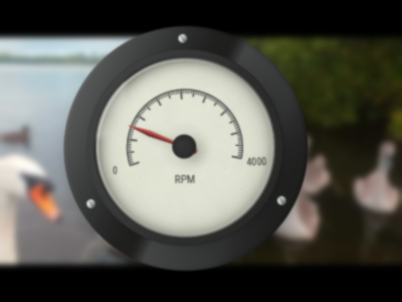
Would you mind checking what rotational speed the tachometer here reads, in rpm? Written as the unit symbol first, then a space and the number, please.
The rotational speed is rpm 750
